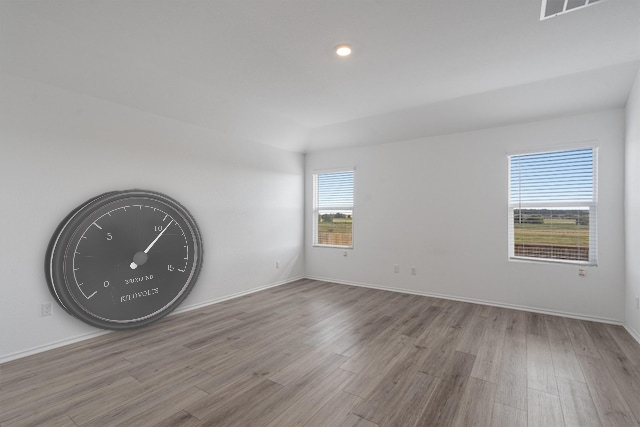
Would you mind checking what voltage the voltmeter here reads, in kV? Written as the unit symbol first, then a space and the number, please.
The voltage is kV 10.5
